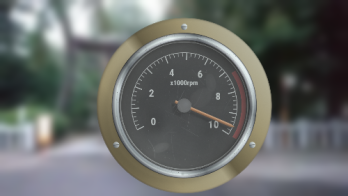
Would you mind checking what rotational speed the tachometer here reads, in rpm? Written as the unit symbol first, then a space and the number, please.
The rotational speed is rpm 9600
